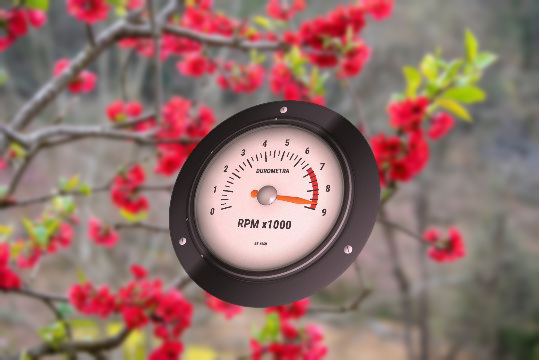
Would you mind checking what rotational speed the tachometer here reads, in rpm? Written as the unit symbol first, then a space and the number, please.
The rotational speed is rpm 8750
